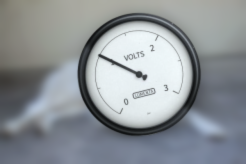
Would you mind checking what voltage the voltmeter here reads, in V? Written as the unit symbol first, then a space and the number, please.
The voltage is V 1
